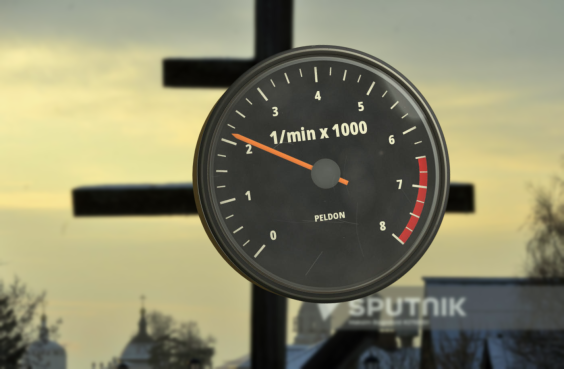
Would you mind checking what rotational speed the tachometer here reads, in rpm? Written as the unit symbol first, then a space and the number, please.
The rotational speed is rpm 2125
